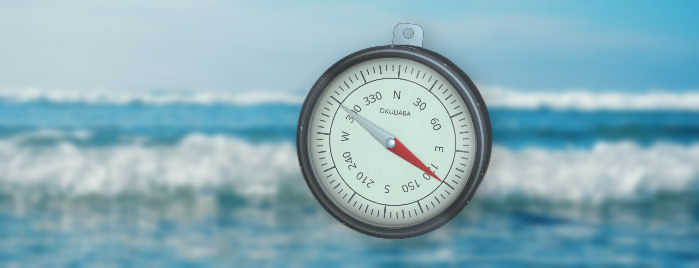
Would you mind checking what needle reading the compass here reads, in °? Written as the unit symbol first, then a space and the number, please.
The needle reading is ° 120
